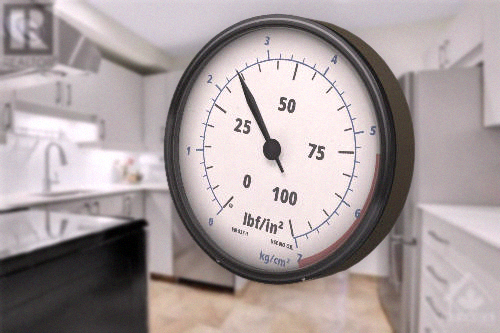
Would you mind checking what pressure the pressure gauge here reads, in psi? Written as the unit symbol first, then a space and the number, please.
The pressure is psi 35
